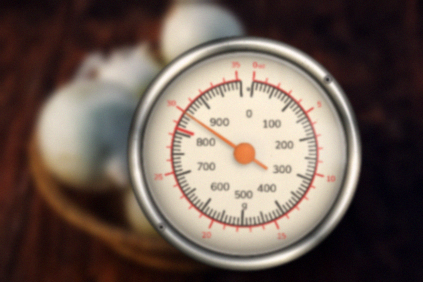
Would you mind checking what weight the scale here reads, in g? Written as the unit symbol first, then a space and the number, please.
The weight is g 850
